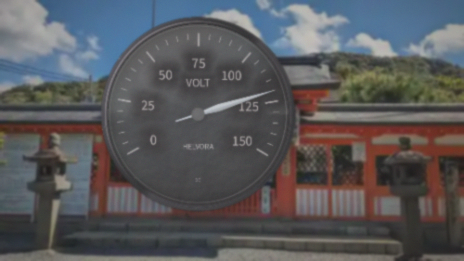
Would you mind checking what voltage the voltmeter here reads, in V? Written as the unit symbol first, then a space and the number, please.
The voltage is V 120
